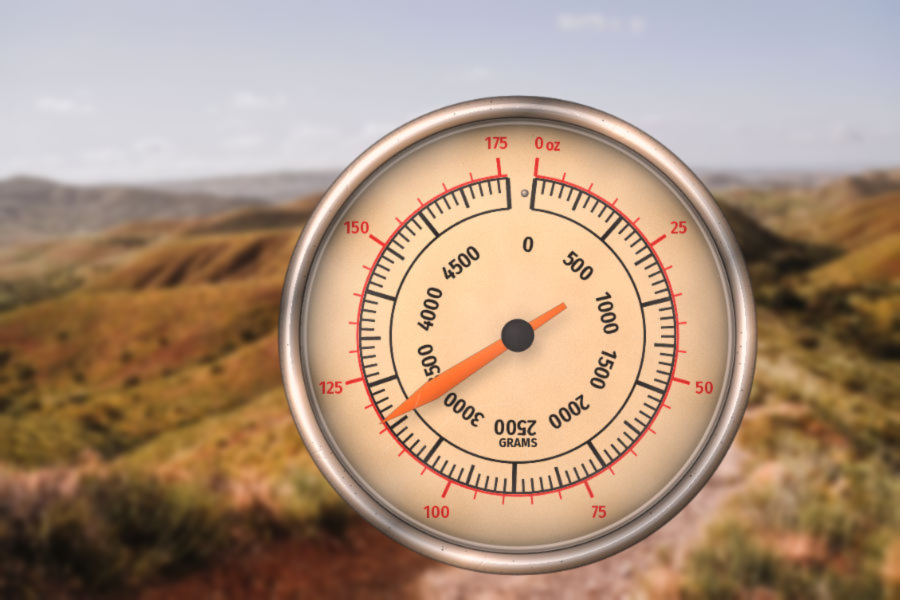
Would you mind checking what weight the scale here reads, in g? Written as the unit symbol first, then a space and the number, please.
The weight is g 3300
